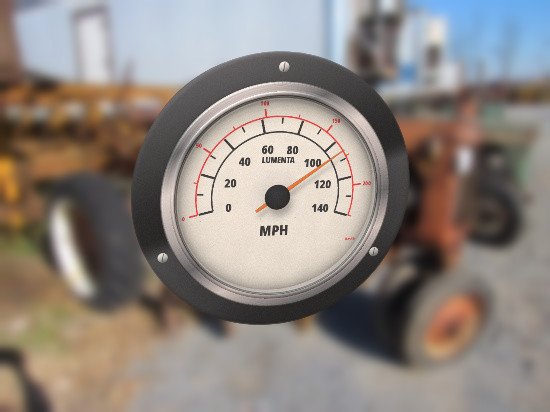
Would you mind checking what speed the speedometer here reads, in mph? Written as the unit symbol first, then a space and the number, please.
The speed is mph 105
